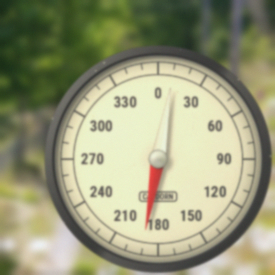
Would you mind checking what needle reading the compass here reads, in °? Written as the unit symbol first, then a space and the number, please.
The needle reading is ° 190
